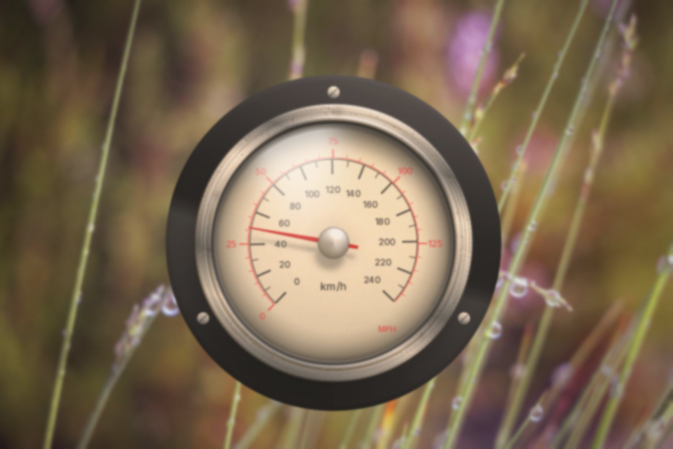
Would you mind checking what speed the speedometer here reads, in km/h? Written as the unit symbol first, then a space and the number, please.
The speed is km/h 50
